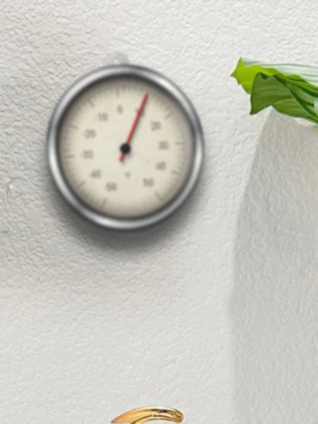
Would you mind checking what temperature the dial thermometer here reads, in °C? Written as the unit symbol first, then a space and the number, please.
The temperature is °C 10
